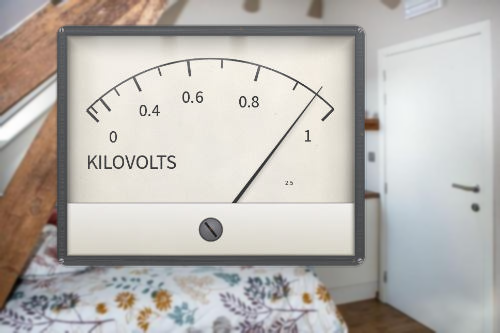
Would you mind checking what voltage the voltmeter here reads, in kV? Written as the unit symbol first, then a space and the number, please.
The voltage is kV 0.95
